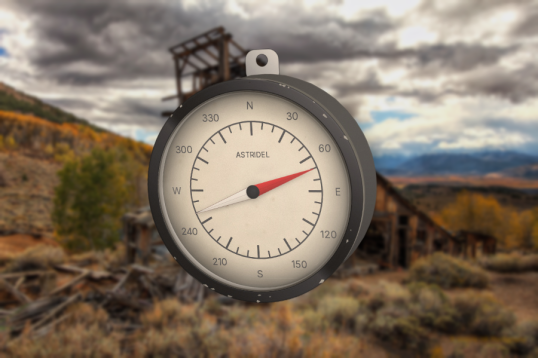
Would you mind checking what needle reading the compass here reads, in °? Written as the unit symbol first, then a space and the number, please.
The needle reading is ° 70
